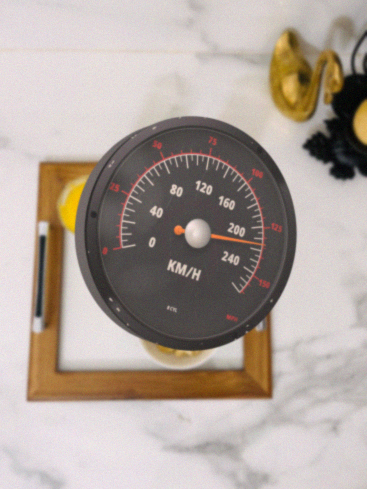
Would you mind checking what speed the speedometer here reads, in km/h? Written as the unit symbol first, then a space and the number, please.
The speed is km/h 215
